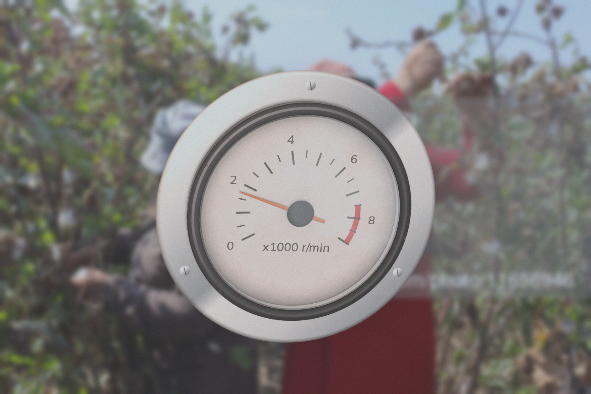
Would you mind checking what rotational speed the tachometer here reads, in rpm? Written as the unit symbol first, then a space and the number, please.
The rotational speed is rpm 1750
